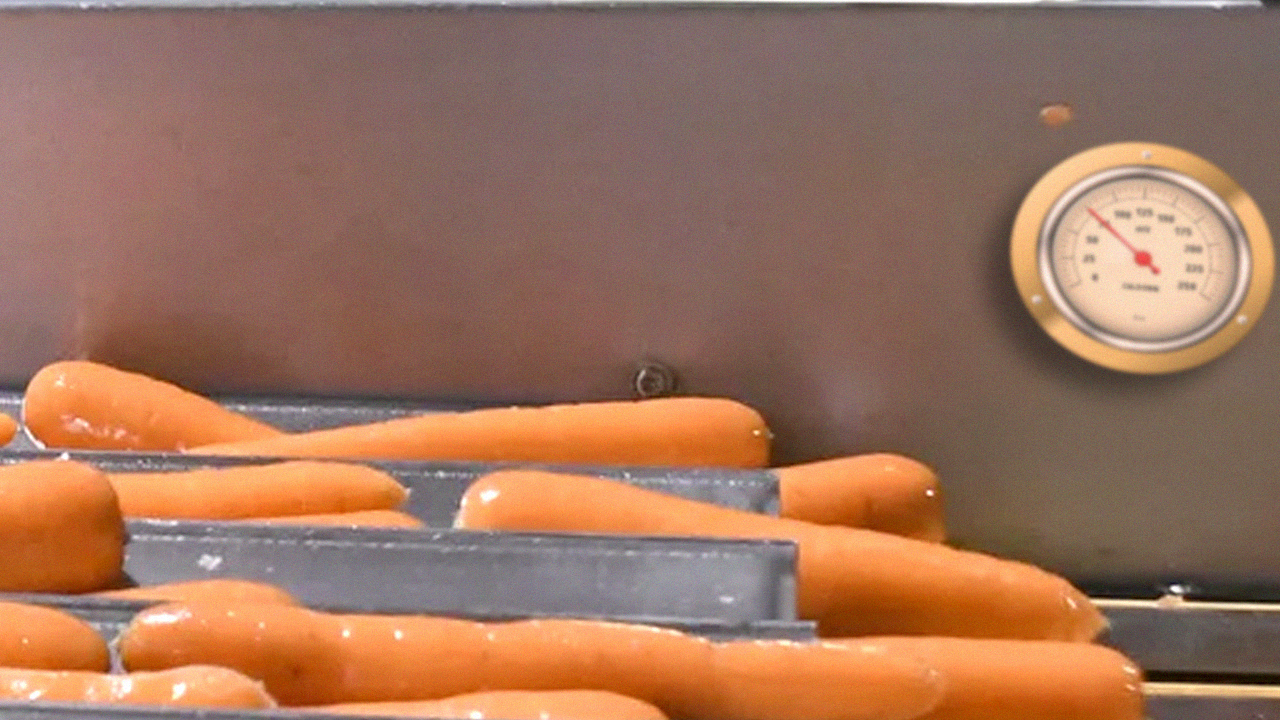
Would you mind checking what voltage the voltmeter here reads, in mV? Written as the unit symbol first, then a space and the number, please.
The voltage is mV 75
